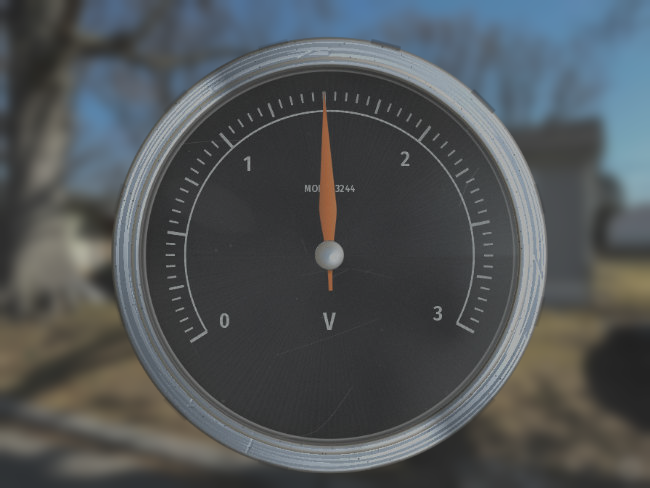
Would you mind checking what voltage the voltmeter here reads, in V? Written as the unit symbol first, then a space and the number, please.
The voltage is V 1.5
